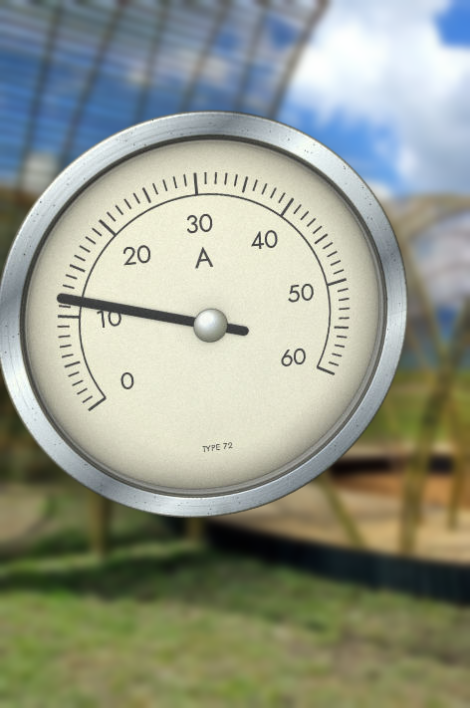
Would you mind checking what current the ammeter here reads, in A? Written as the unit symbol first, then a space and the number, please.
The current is A 12
